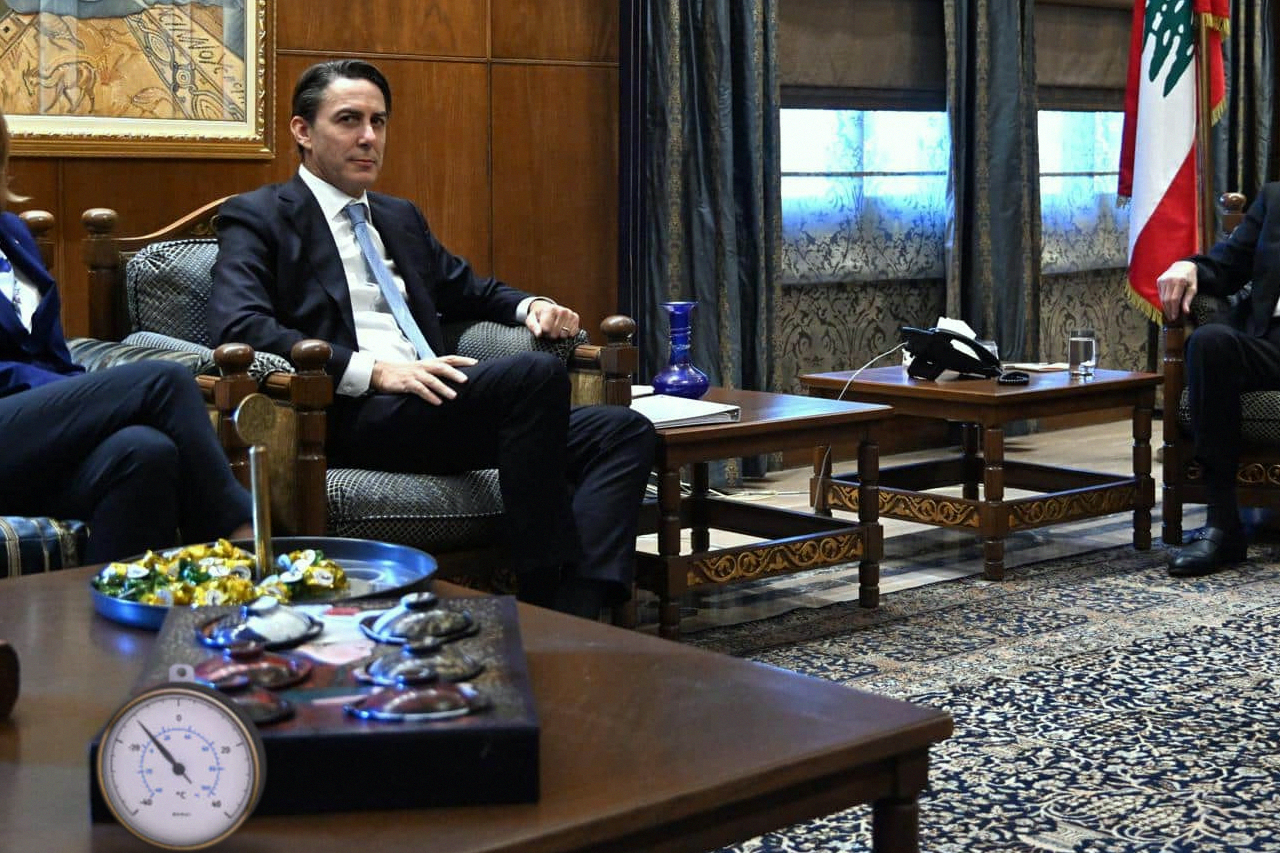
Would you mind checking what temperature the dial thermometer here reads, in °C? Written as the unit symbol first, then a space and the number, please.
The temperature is °C -12
